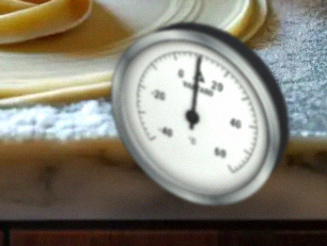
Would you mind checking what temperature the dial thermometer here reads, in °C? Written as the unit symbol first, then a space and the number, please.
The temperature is °C 10
